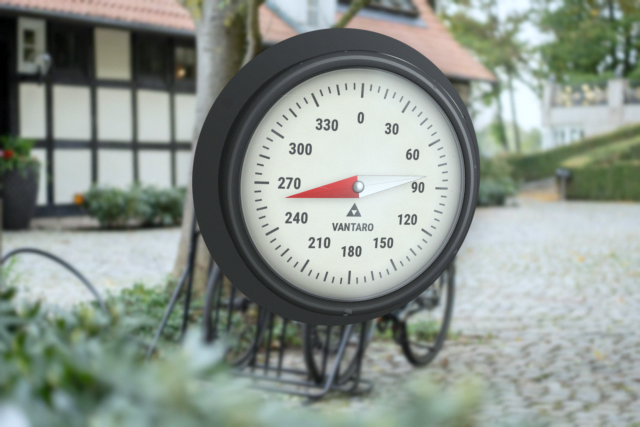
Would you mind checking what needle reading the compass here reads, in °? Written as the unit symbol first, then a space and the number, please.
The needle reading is ° 260
